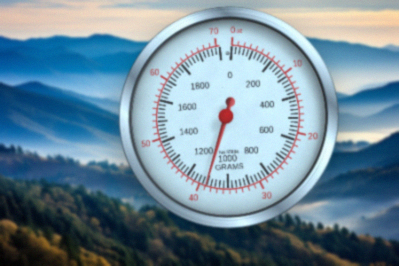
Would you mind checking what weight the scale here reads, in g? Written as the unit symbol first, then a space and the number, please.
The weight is g 1100
